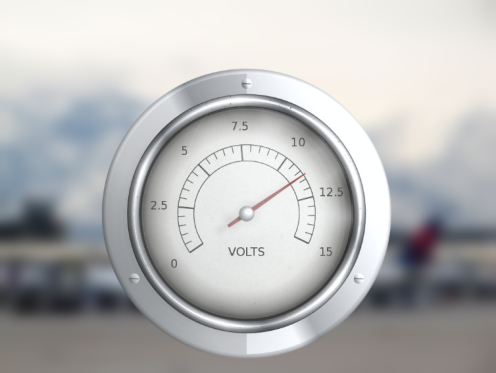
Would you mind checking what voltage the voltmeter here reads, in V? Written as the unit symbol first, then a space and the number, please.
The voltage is V 11.25
